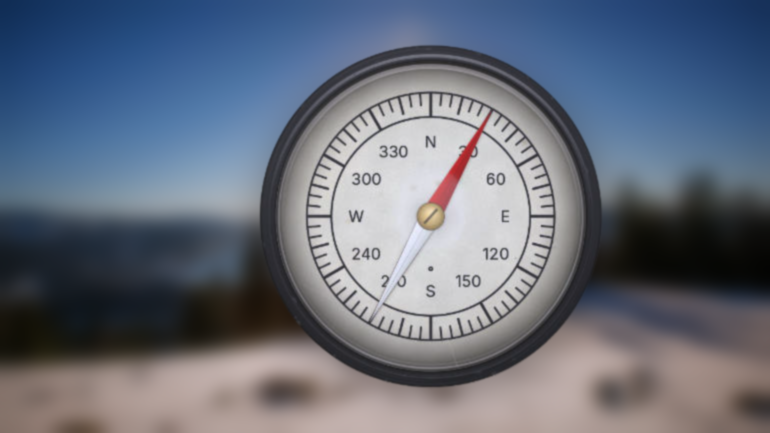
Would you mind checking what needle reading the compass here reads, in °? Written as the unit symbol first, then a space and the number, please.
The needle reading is ° 30
